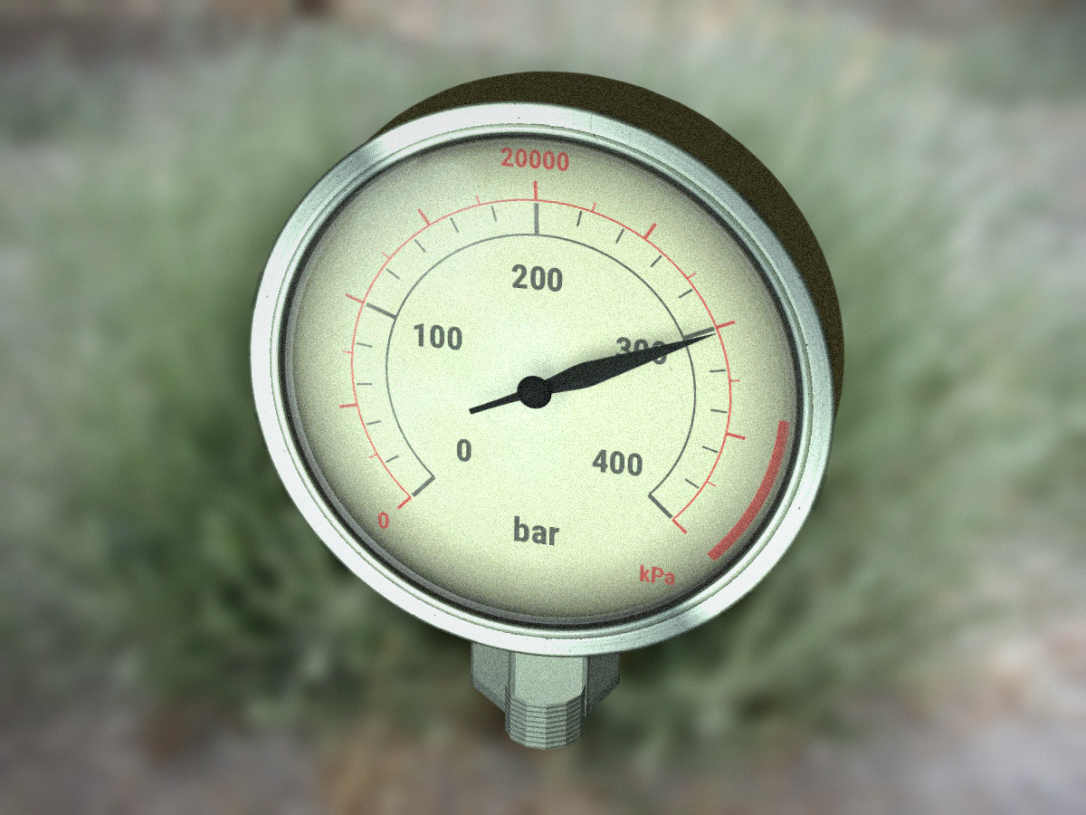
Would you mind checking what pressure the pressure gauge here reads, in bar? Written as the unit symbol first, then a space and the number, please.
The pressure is bar 300
